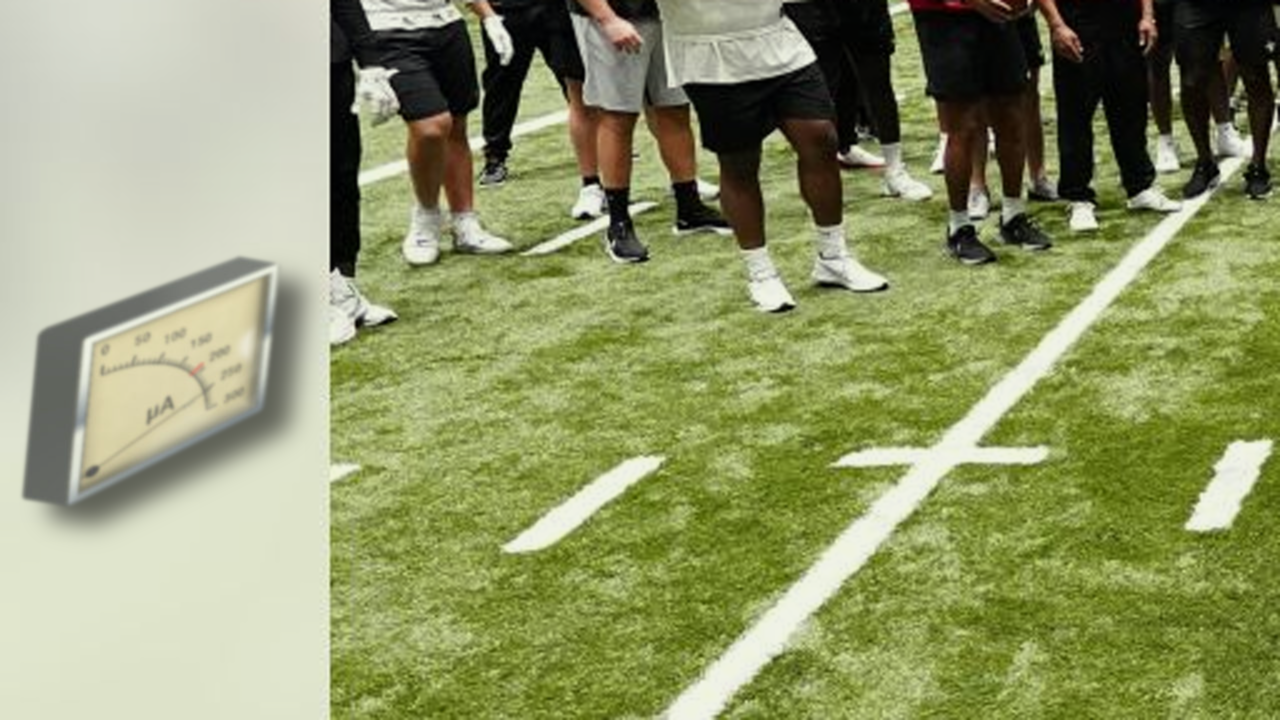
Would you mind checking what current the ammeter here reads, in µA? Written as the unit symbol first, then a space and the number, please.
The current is µA 250
